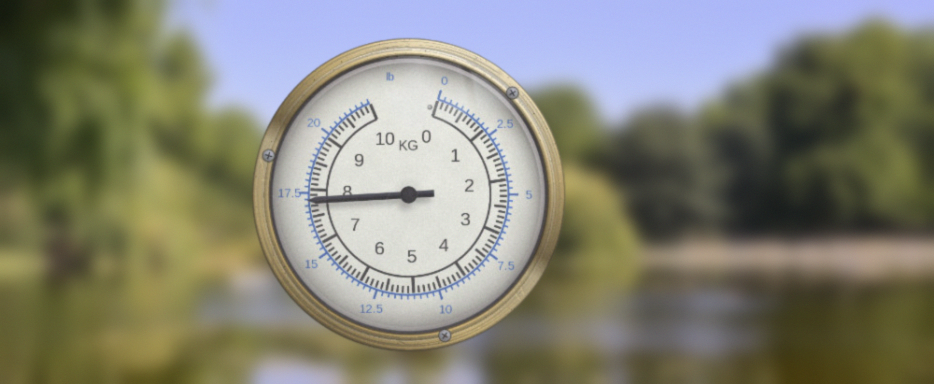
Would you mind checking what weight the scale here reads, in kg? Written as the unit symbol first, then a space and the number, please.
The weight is kg 7.8
